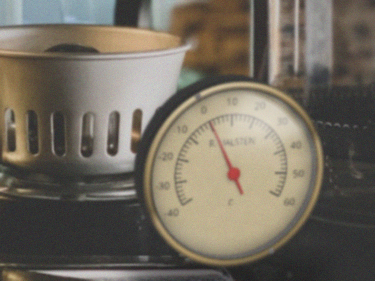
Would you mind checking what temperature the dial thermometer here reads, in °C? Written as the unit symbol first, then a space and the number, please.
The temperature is °C 0
